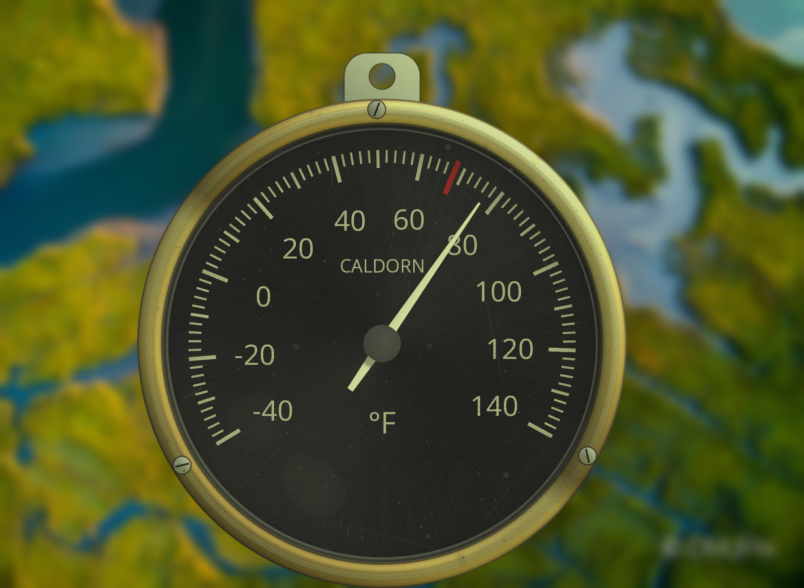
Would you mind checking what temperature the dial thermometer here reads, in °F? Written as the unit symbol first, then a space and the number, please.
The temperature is °F 77
